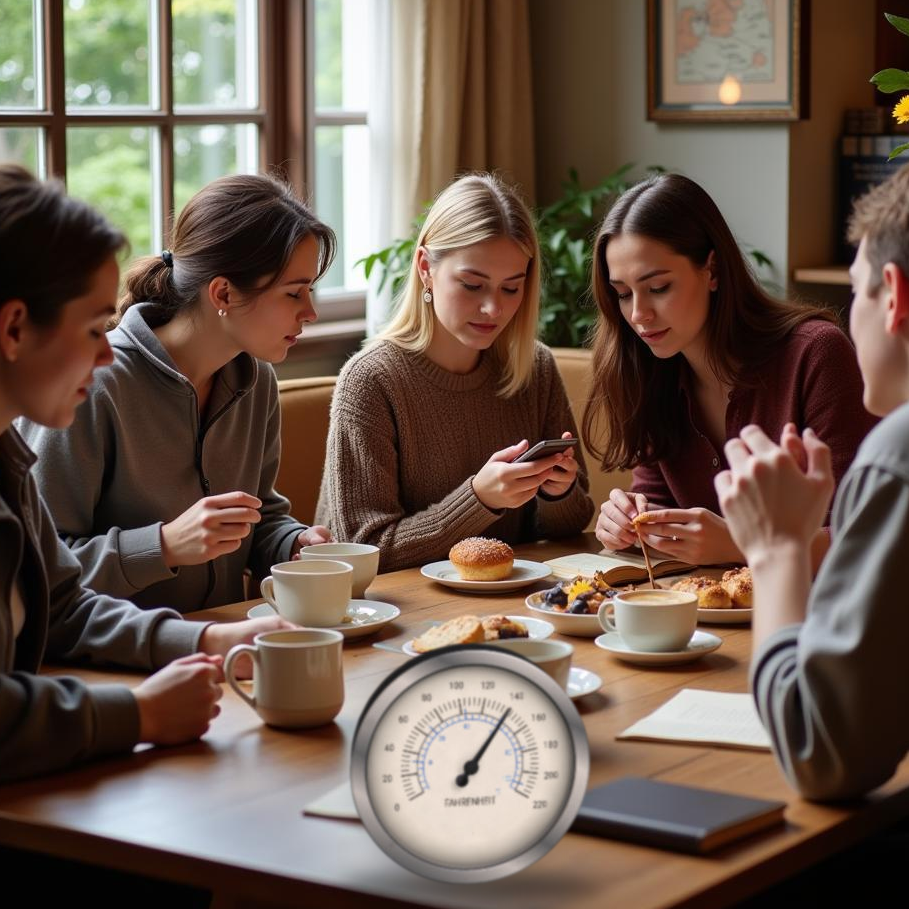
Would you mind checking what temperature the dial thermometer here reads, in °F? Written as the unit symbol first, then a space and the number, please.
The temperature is °F 140
